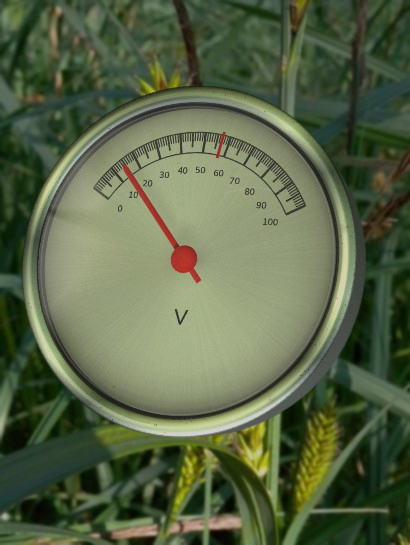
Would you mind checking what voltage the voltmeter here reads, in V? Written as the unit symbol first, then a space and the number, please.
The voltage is V 15
